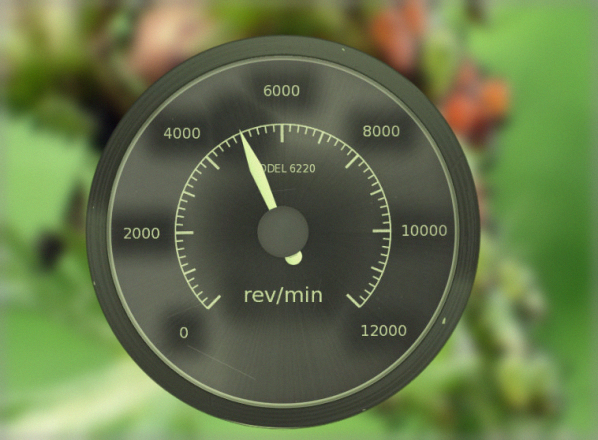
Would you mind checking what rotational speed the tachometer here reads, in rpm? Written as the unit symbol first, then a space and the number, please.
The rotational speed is rpm 5000
